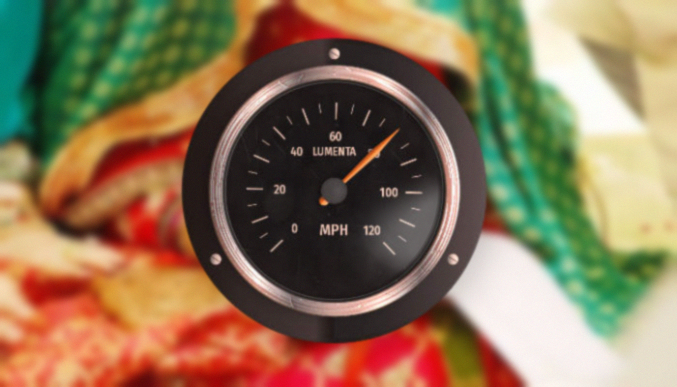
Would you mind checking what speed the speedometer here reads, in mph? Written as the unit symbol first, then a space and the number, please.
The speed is mph 80
